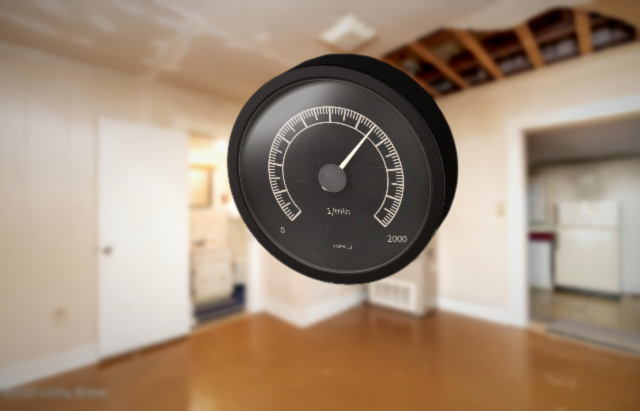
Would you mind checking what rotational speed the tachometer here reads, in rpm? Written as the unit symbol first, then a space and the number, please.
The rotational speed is rpm 1300
